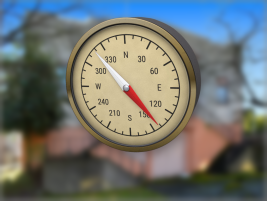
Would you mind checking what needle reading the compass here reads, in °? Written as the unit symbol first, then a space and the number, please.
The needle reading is ° 140
